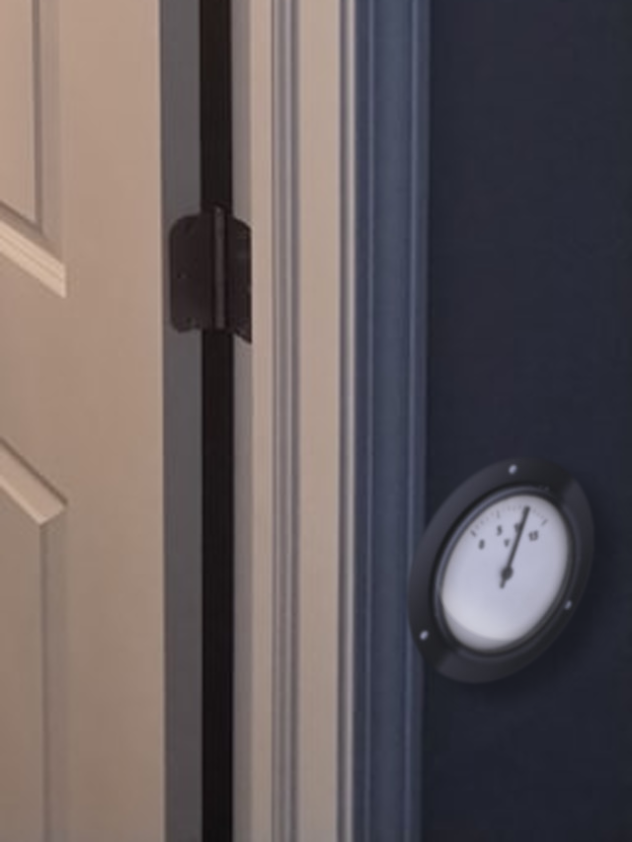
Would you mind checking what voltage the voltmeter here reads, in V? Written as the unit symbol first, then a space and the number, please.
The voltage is V 10
